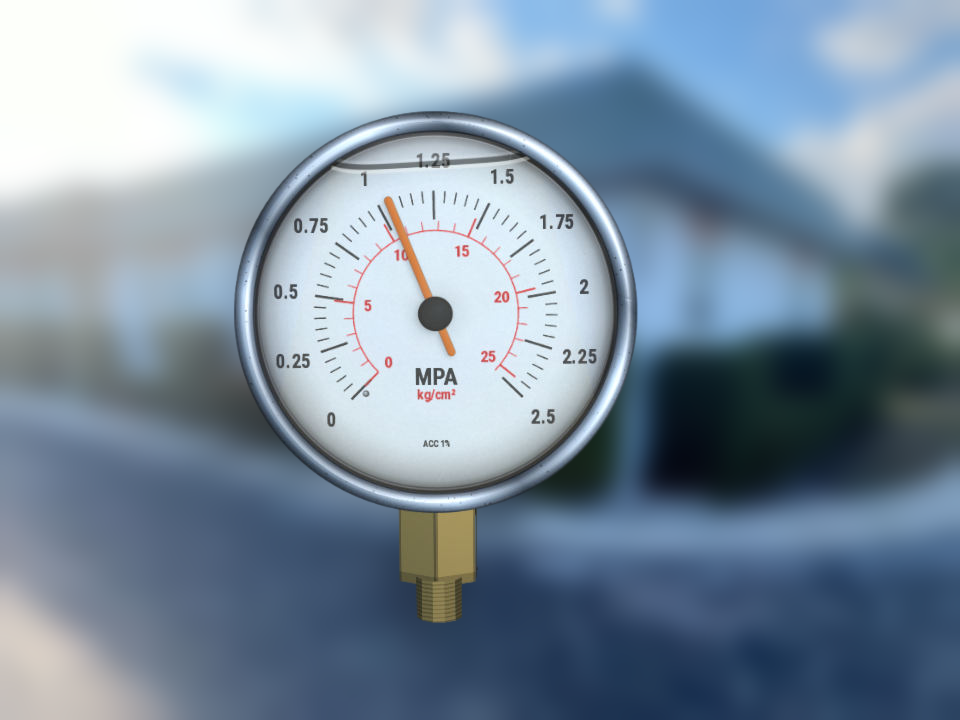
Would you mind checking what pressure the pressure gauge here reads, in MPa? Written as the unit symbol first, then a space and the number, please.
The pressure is MPa 1.05
